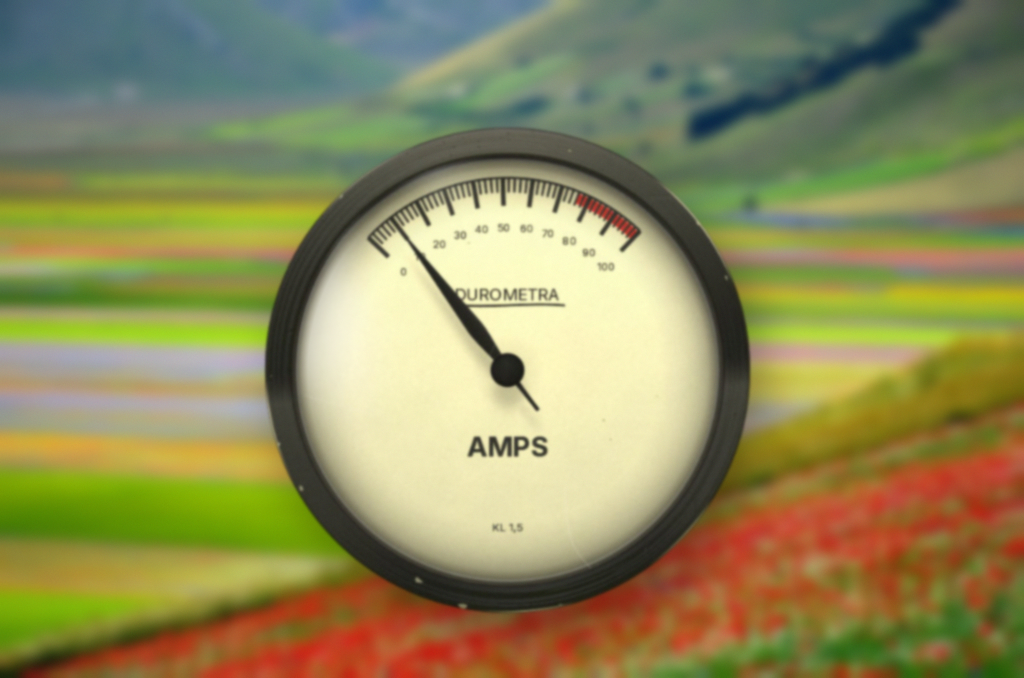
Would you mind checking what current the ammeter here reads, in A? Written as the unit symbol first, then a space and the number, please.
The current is A 10
